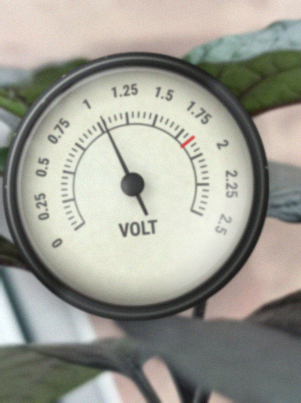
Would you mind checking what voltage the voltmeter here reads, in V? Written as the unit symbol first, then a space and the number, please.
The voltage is V 1.05
